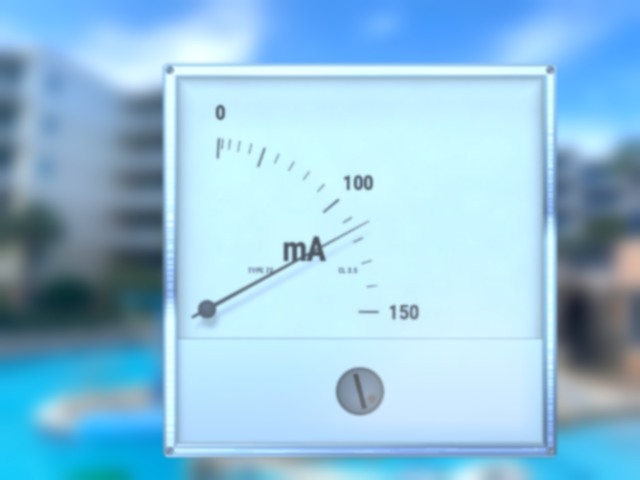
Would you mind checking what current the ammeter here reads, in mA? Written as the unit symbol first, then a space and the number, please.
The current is mA 115
